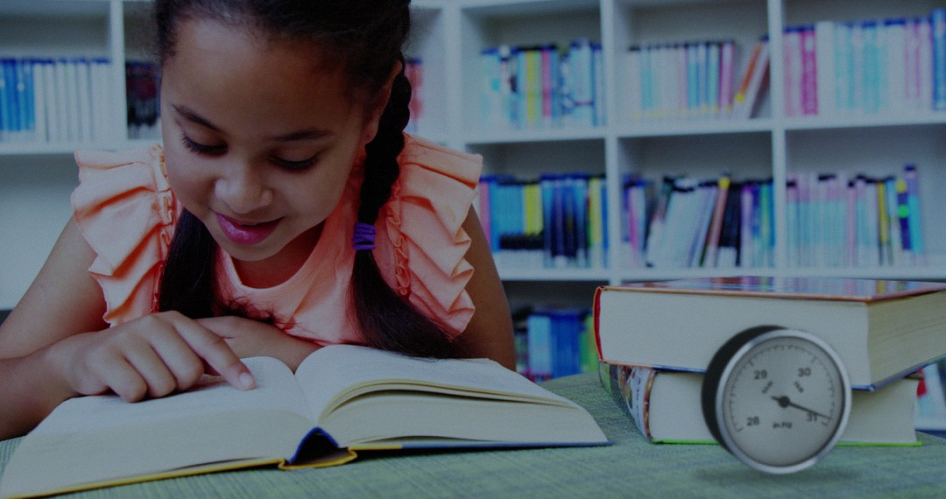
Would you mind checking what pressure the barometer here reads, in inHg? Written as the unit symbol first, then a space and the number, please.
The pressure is inHg 30.9
